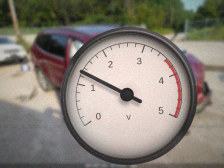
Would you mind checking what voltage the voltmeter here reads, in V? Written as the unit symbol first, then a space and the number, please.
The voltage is V 1.3
